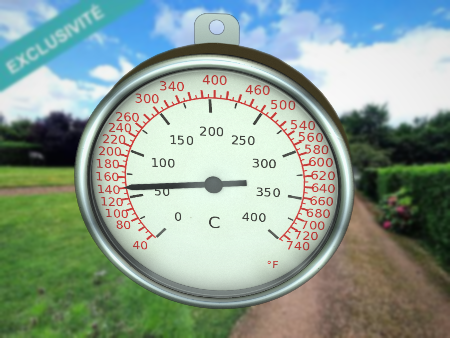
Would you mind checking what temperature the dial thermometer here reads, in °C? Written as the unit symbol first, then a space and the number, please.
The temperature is °C 62.5
